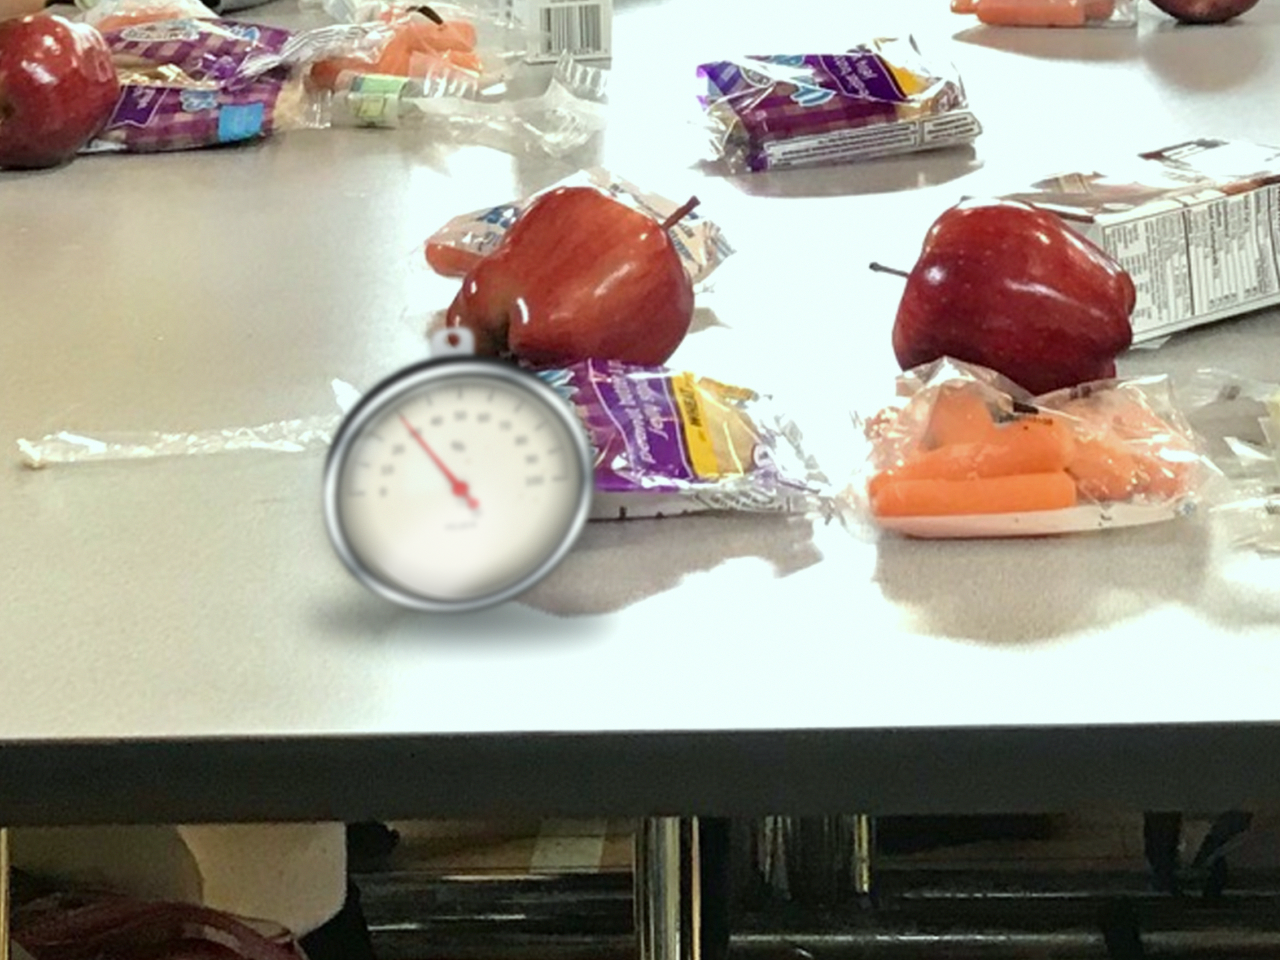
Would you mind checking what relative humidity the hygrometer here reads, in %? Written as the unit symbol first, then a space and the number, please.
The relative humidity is % 30
